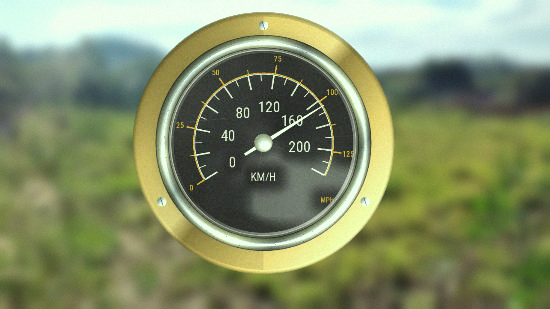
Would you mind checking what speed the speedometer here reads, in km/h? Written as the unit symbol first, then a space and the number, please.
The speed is km/h 165
